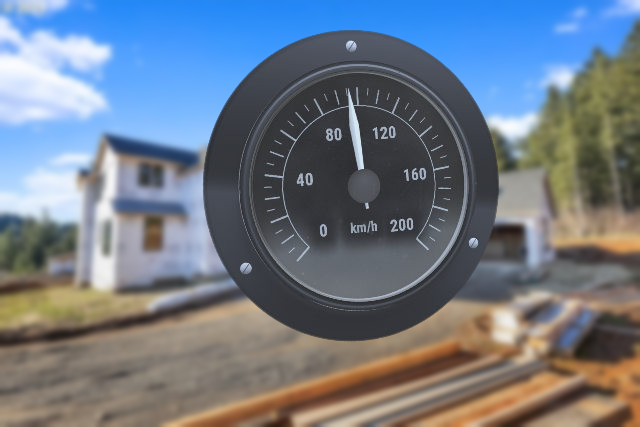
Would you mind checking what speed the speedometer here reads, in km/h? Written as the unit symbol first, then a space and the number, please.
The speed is km/h 95
